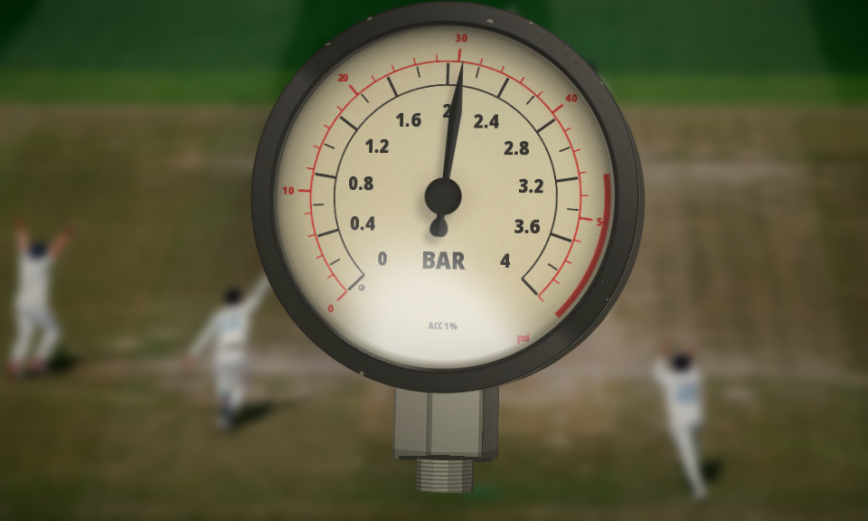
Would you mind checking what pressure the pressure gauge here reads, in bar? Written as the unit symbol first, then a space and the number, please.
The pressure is bar 2.1
